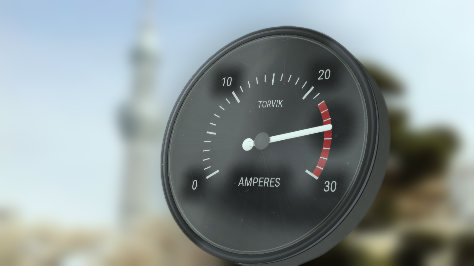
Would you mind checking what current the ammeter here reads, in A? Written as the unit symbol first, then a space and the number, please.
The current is A 25
